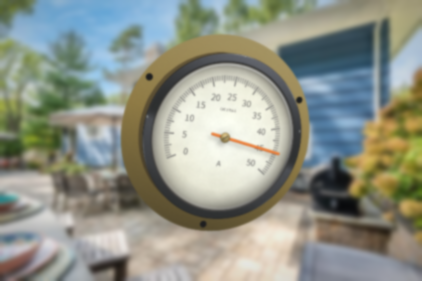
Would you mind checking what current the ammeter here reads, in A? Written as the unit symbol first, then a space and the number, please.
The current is A 45
